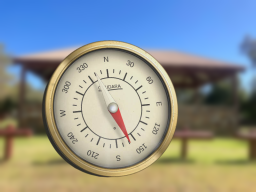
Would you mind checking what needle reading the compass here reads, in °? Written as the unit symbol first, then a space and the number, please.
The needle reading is ° 160
